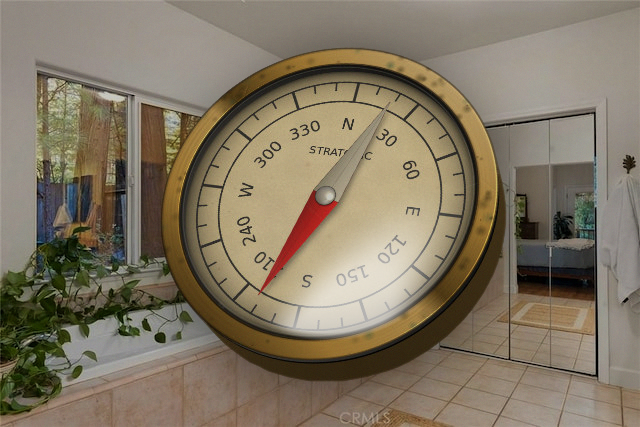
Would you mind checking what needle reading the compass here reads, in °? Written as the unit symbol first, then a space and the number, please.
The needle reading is ° 200
